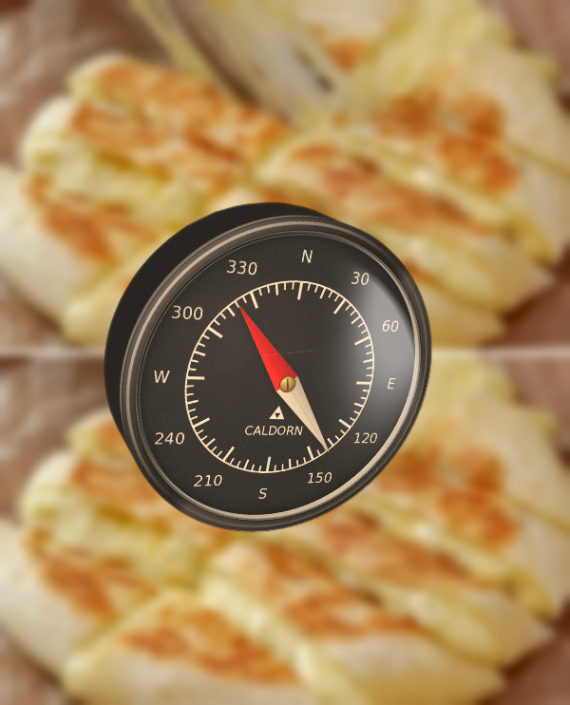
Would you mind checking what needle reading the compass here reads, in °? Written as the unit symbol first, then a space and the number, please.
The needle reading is ° 320
